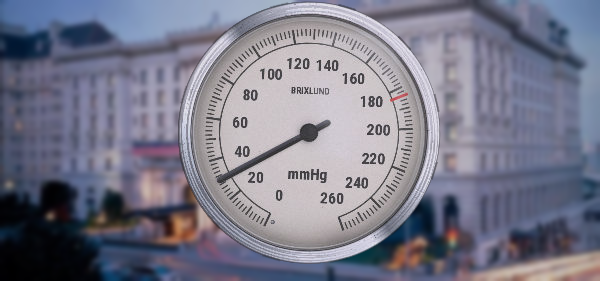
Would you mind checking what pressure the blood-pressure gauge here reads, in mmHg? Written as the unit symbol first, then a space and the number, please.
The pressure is mmHg 30
